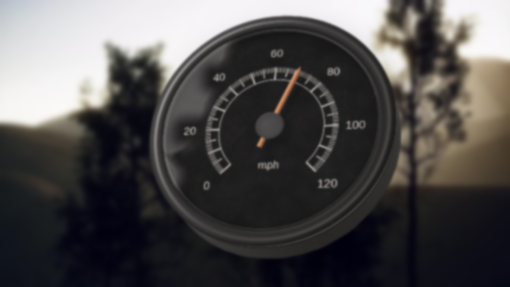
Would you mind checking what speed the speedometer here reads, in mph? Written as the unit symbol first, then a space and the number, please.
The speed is mph 70
